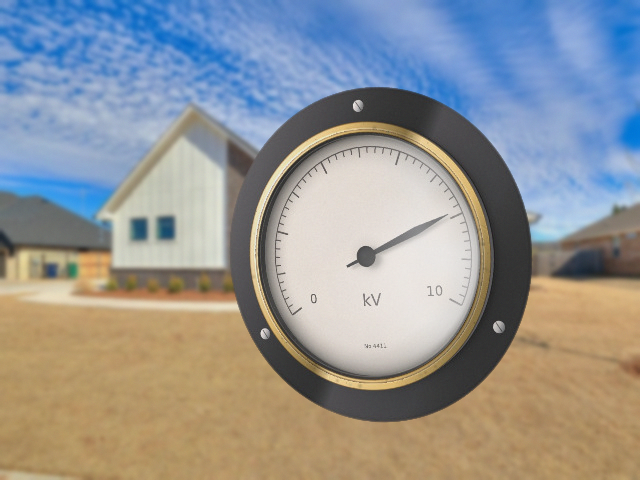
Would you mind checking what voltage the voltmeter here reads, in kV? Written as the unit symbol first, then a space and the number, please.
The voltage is kV 7.9
